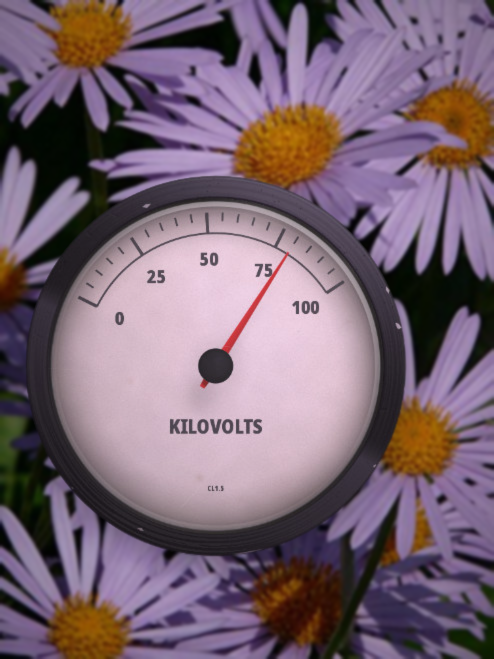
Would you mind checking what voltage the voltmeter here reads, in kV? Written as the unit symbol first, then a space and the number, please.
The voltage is kV 80
